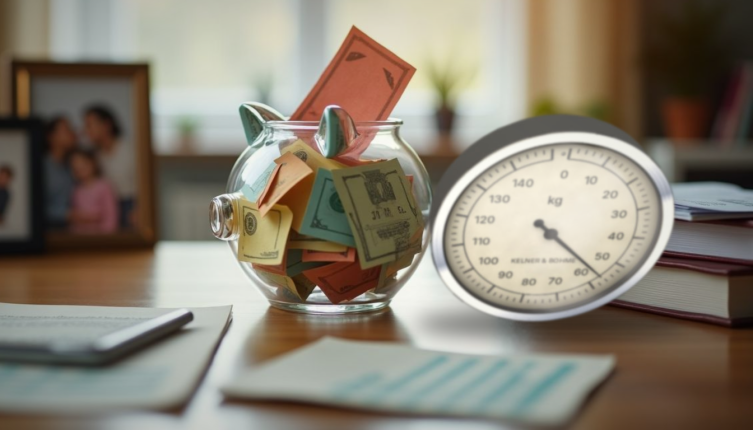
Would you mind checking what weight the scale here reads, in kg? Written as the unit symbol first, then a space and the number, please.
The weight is kg 56
